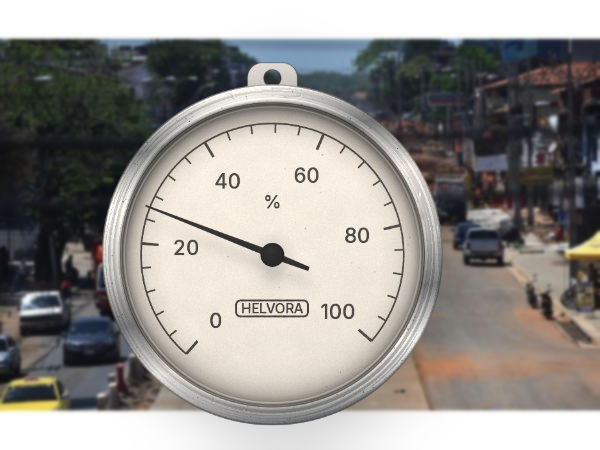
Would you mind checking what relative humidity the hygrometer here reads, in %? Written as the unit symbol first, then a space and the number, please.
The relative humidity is % 26
